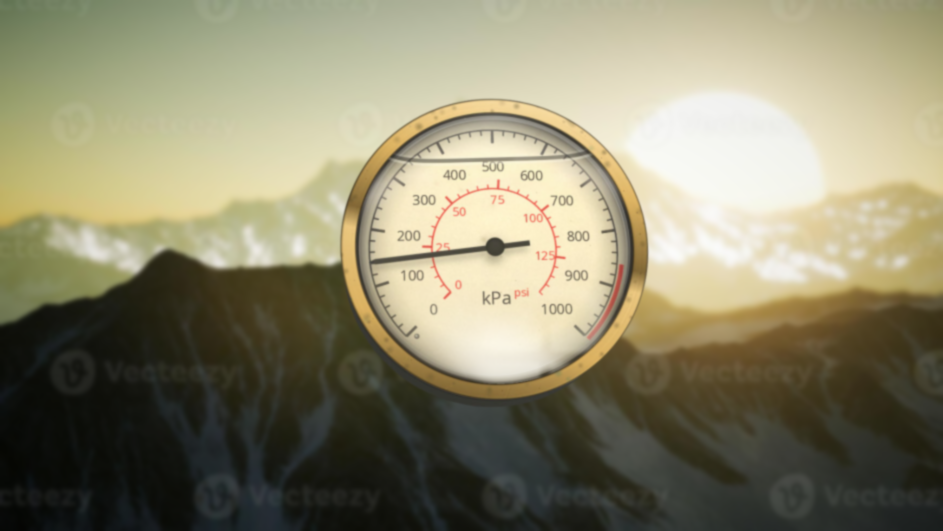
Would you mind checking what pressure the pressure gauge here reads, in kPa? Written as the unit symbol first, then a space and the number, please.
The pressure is kPa 140
